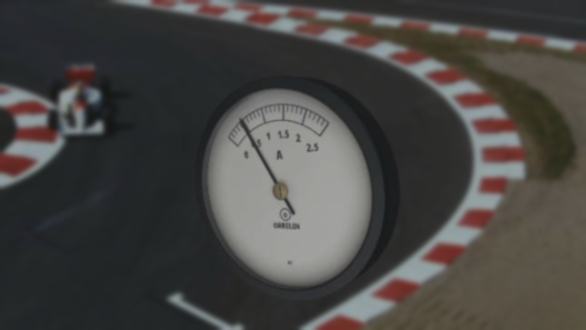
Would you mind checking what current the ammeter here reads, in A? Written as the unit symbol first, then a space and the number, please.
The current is A 0.5
